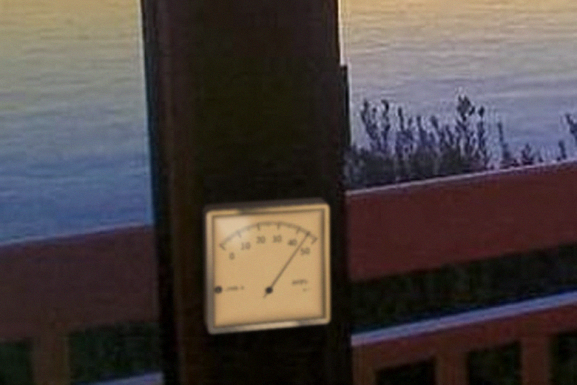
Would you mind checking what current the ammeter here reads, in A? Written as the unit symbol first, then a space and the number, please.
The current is A 45
